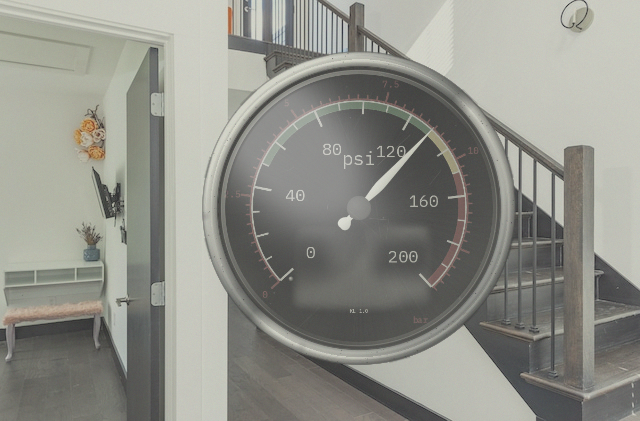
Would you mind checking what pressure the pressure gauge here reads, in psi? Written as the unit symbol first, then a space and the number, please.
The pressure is psi 130
